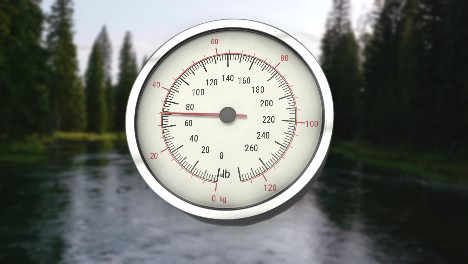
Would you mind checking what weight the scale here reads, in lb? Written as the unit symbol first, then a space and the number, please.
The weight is lb 70
